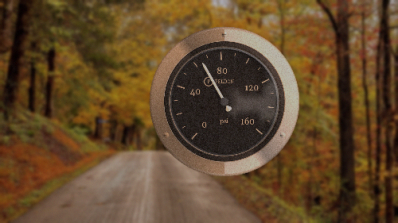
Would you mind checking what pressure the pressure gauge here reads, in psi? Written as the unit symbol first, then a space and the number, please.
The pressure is psi 65
